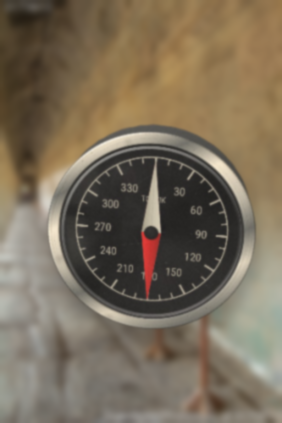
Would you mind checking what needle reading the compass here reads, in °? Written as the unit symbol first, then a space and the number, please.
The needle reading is ° 180
